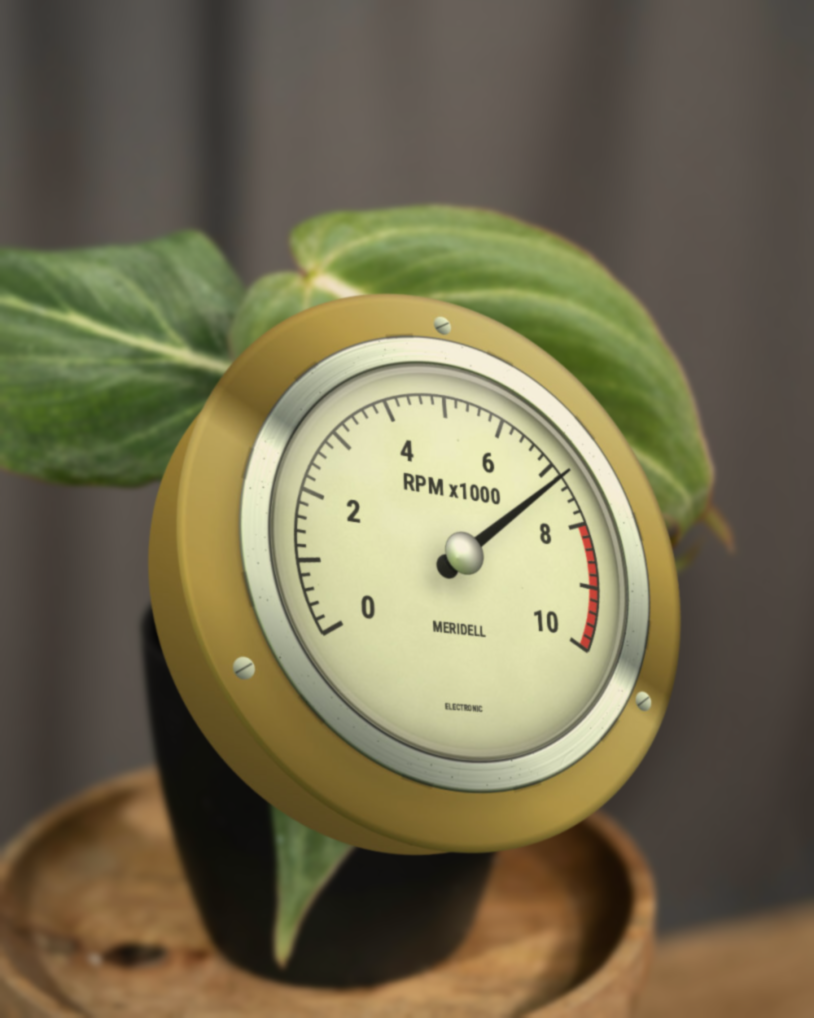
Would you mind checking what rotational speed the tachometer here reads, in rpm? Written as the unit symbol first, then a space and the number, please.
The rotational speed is rpm 7200
